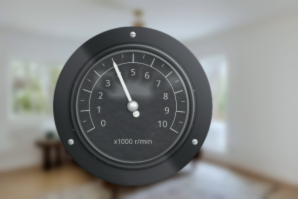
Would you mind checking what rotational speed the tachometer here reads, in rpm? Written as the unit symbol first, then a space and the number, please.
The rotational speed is rpm 4000
